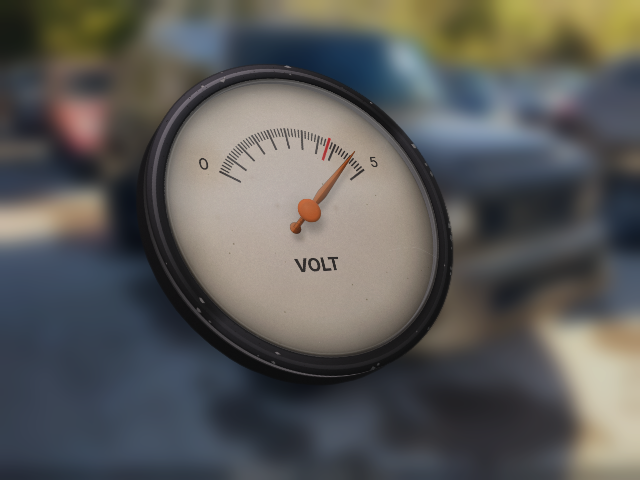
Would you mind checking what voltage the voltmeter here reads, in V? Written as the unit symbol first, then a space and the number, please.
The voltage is V 4.5
